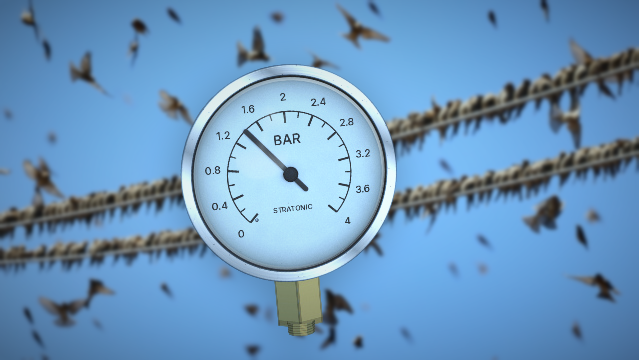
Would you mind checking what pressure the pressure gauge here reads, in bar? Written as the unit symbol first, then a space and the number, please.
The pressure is bar 1.4
